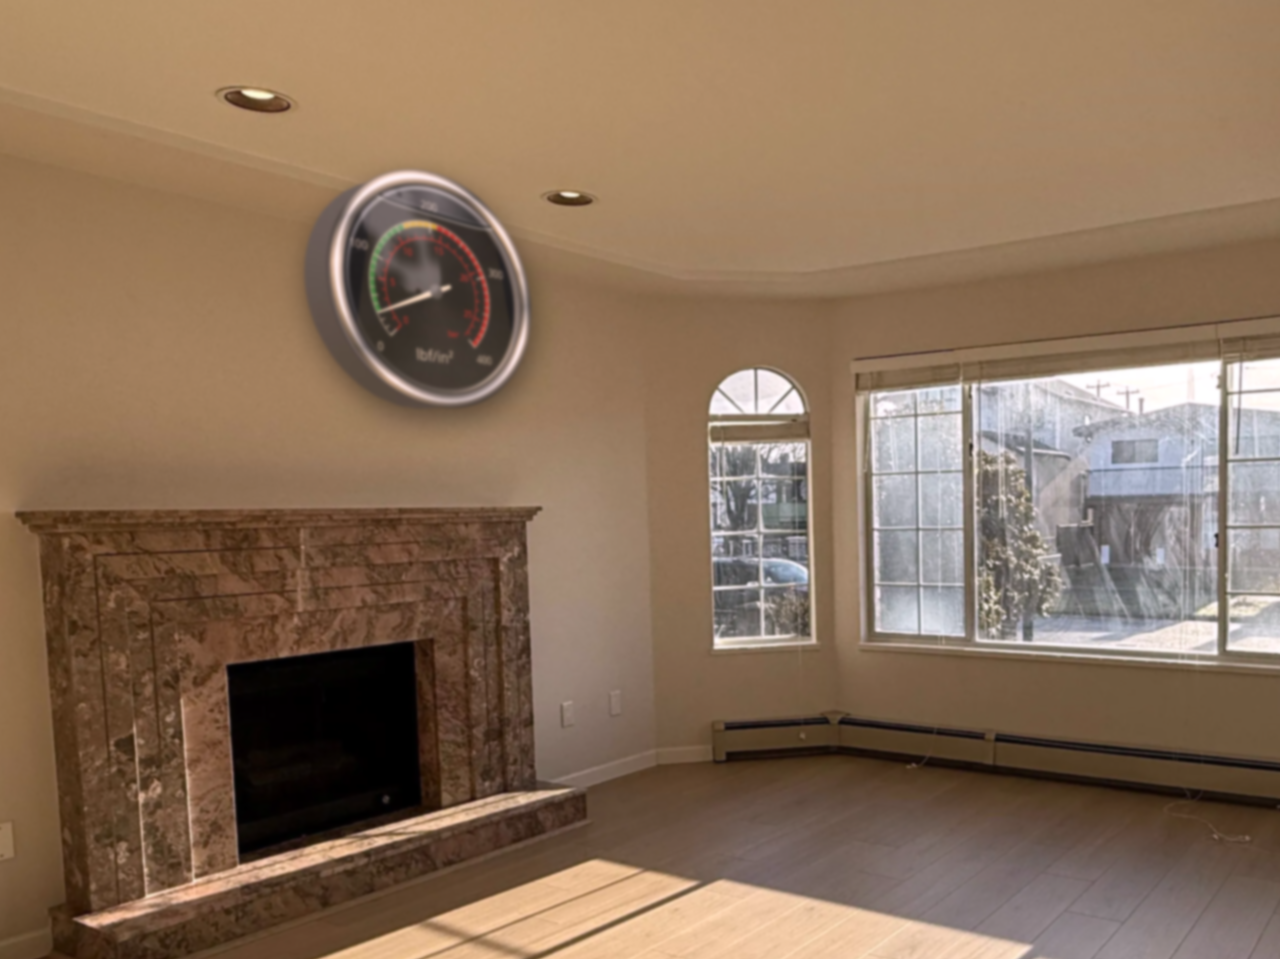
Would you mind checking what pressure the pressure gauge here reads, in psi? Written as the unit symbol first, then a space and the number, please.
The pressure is psi 30
